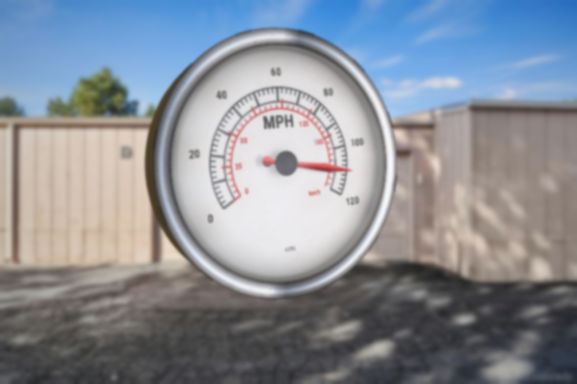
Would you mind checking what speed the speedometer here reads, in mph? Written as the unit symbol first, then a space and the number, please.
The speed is mph 110
